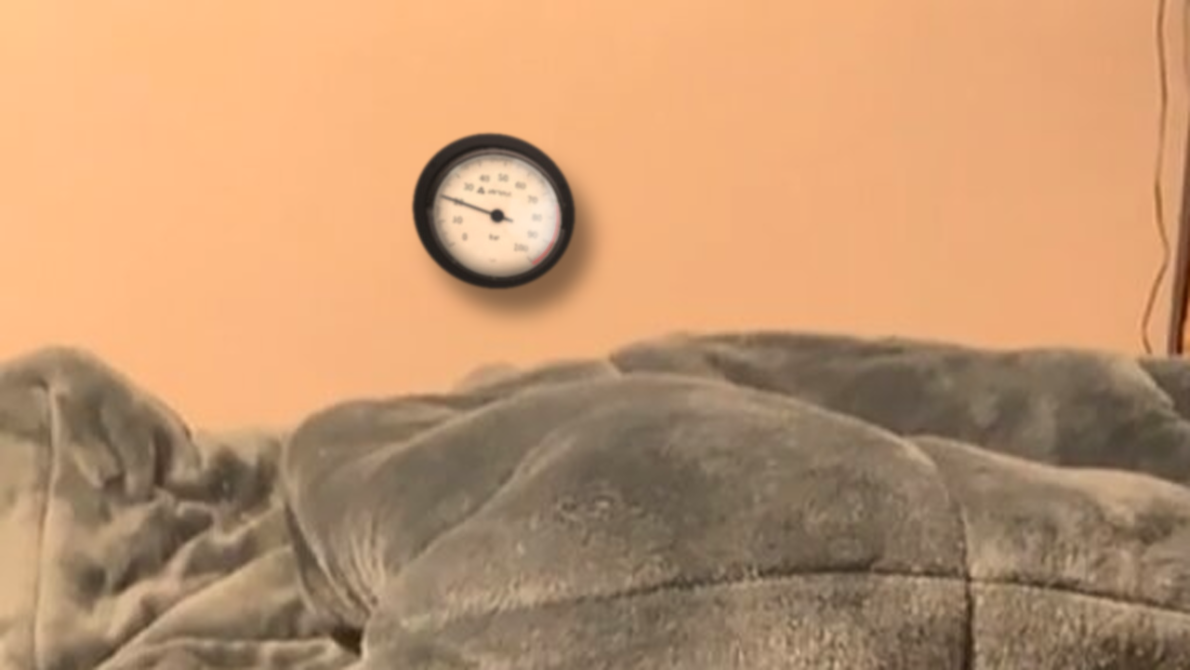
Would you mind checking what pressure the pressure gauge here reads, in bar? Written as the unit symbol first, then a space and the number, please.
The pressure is bar 20
